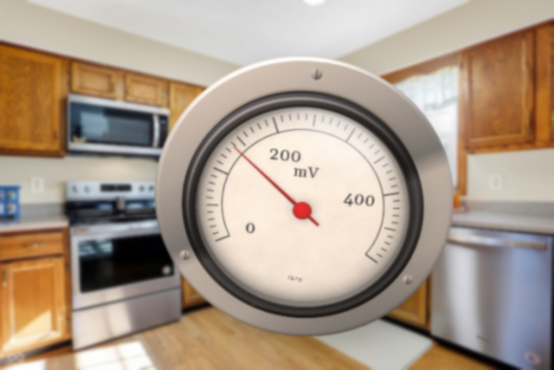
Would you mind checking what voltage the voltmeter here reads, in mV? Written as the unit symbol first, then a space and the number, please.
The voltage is mV 140
